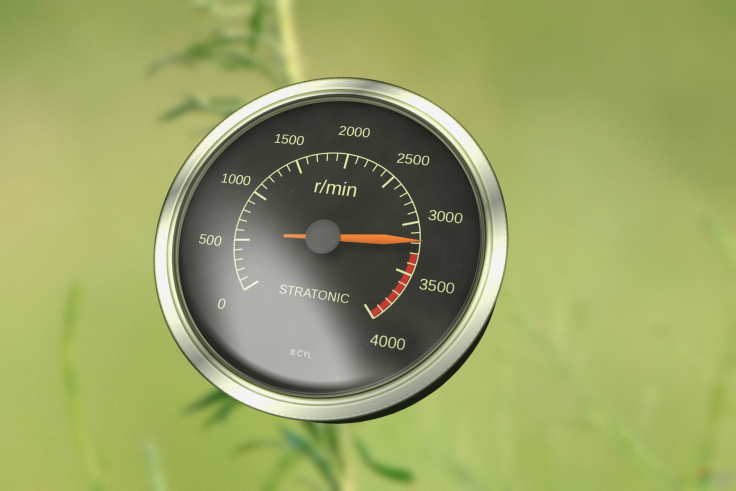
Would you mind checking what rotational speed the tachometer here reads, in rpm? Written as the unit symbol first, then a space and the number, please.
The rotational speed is rpm 3200
